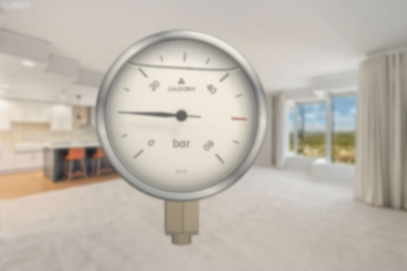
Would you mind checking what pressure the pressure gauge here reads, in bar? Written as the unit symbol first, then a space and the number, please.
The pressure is bar 10
